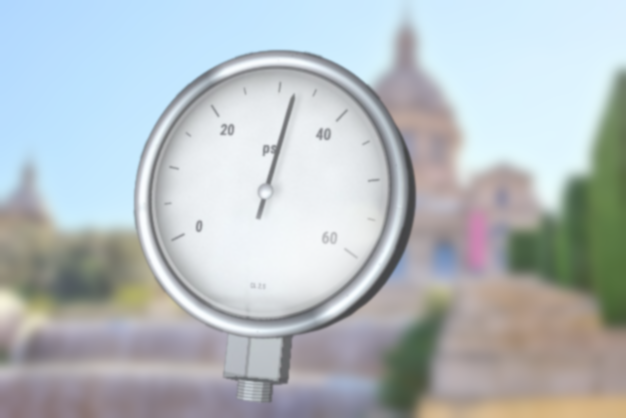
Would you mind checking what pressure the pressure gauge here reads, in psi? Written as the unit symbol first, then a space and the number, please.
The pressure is psi 32.5
